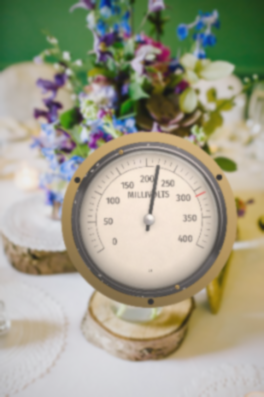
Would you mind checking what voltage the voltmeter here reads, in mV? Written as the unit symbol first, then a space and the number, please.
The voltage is mV 220
